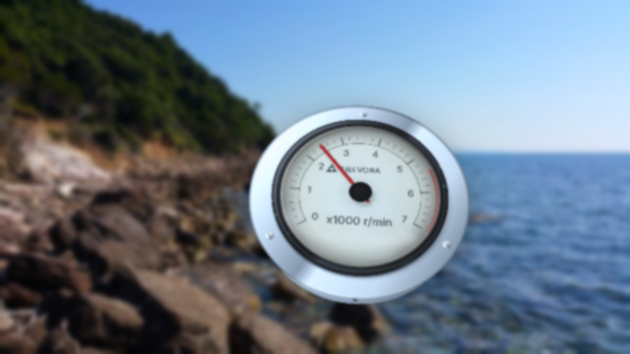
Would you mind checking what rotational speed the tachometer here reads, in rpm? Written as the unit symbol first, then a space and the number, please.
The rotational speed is rpm 2400
